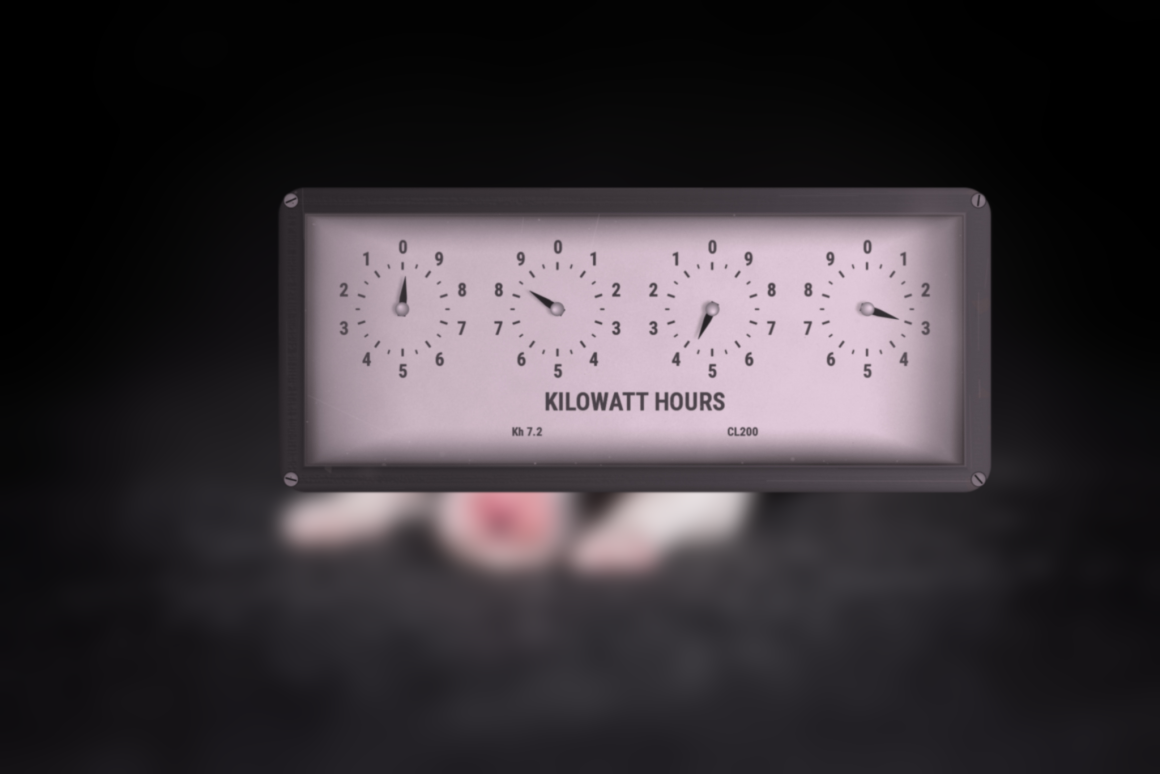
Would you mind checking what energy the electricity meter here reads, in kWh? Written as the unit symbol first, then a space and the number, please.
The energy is kWh 9843
